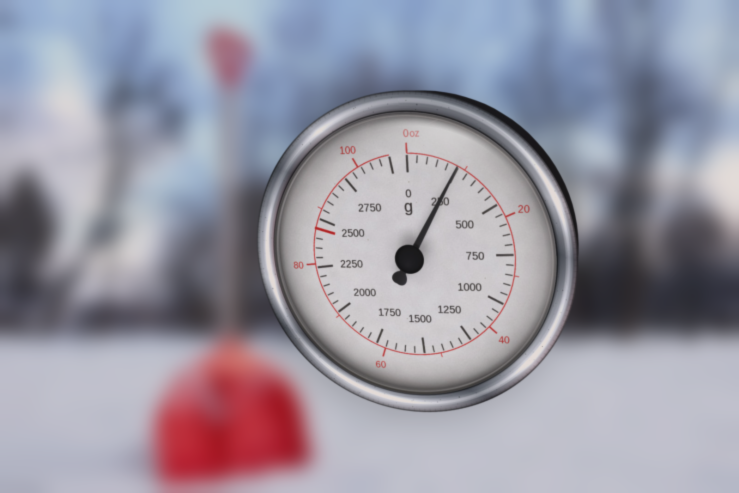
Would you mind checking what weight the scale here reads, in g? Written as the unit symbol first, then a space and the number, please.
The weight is g 250
